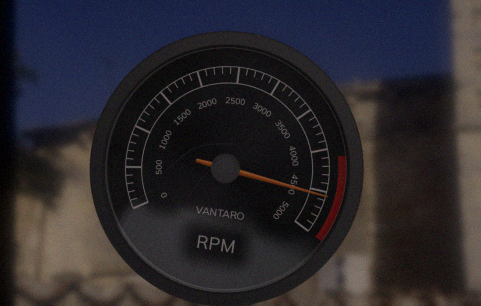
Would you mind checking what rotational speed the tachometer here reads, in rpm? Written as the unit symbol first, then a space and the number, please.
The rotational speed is rpm 4550
